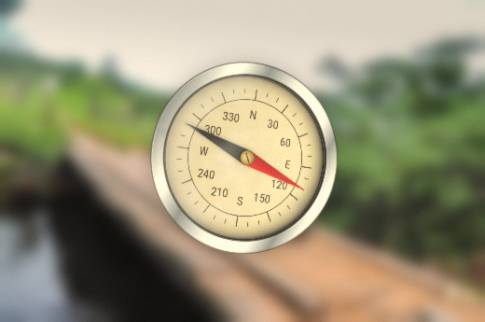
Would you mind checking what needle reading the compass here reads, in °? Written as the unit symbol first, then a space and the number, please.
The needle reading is ° 110
